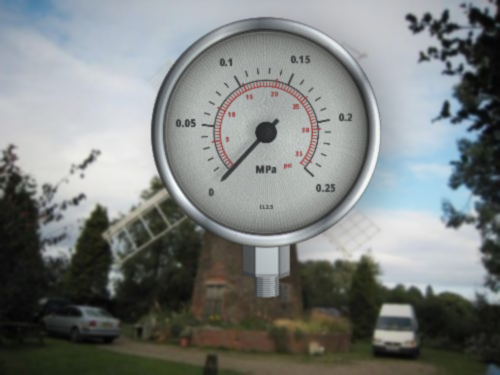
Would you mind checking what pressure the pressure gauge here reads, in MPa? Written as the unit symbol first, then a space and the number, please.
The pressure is MPa 0
